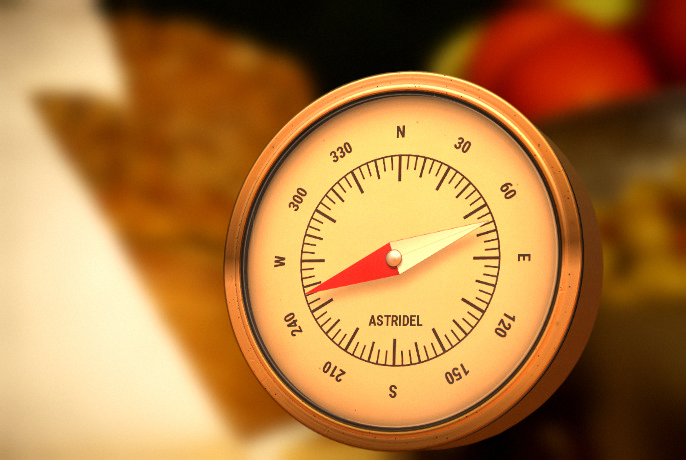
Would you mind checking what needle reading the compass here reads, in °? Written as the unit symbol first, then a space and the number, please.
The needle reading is ° 250
